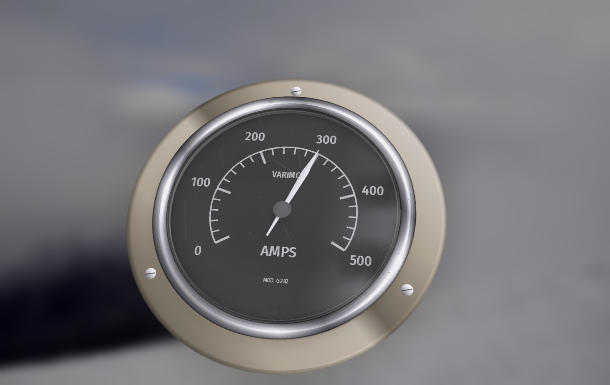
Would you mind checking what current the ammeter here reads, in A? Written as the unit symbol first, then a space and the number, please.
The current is A 300
